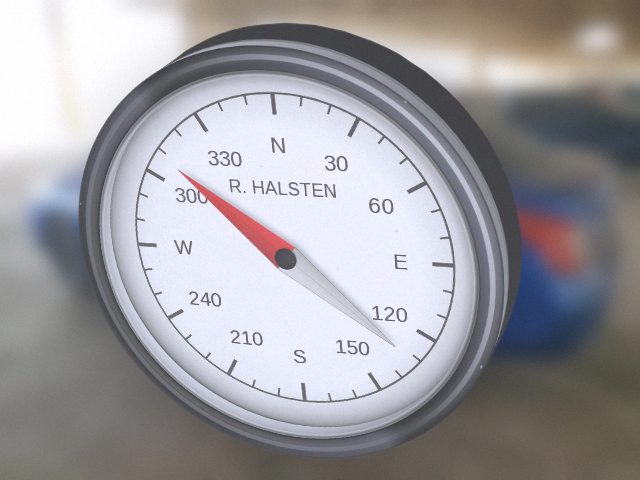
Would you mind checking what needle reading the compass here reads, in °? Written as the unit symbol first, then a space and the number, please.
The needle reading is ° 310
